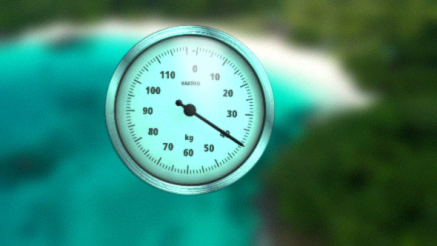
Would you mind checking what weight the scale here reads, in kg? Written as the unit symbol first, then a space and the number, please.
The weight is kg 40
